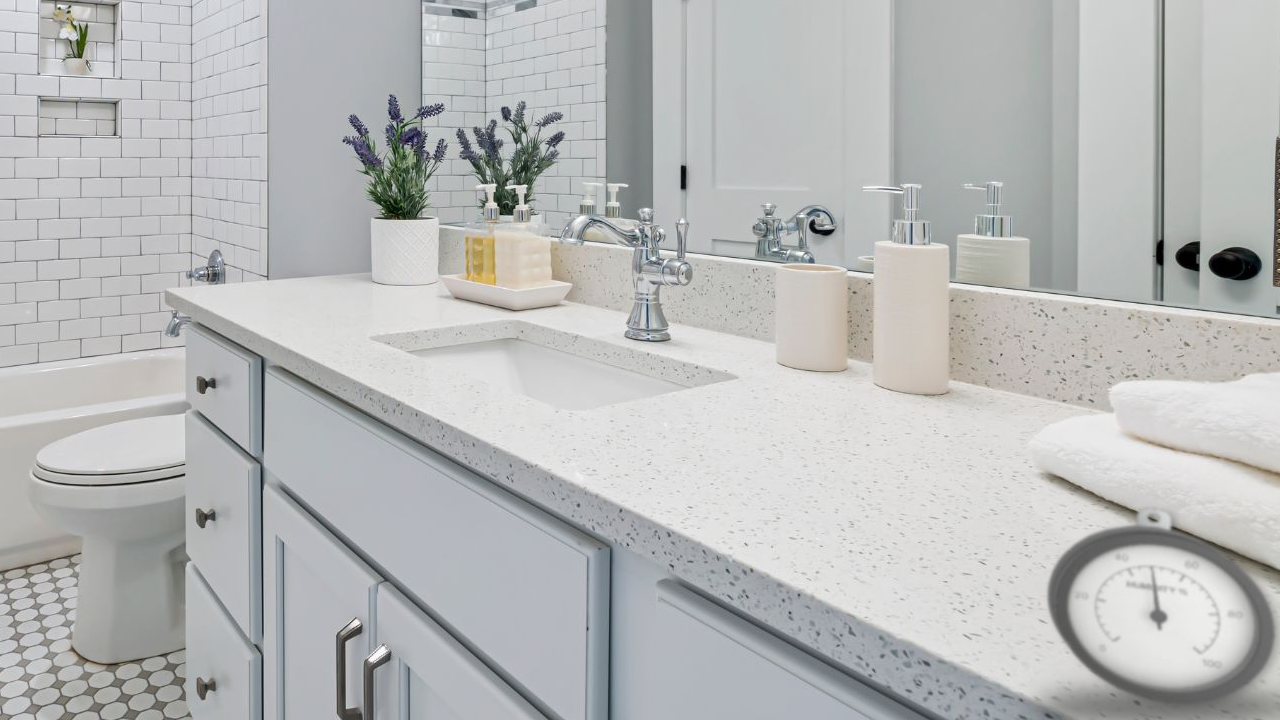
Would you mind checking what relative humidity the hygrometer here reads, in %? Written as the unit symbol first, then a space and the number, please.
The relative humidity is % 48
